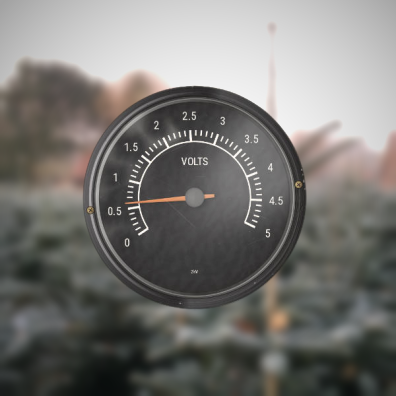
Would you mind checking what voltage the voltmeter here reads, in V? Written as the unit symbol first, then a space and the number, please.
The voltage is V 0.6
